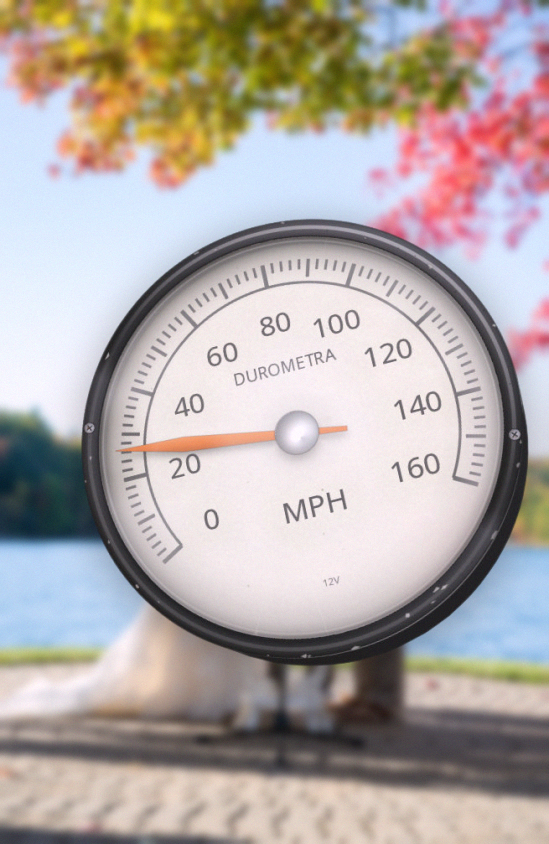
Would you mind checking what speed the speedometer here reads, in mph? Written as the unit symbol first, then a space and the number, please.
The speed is mph 26
